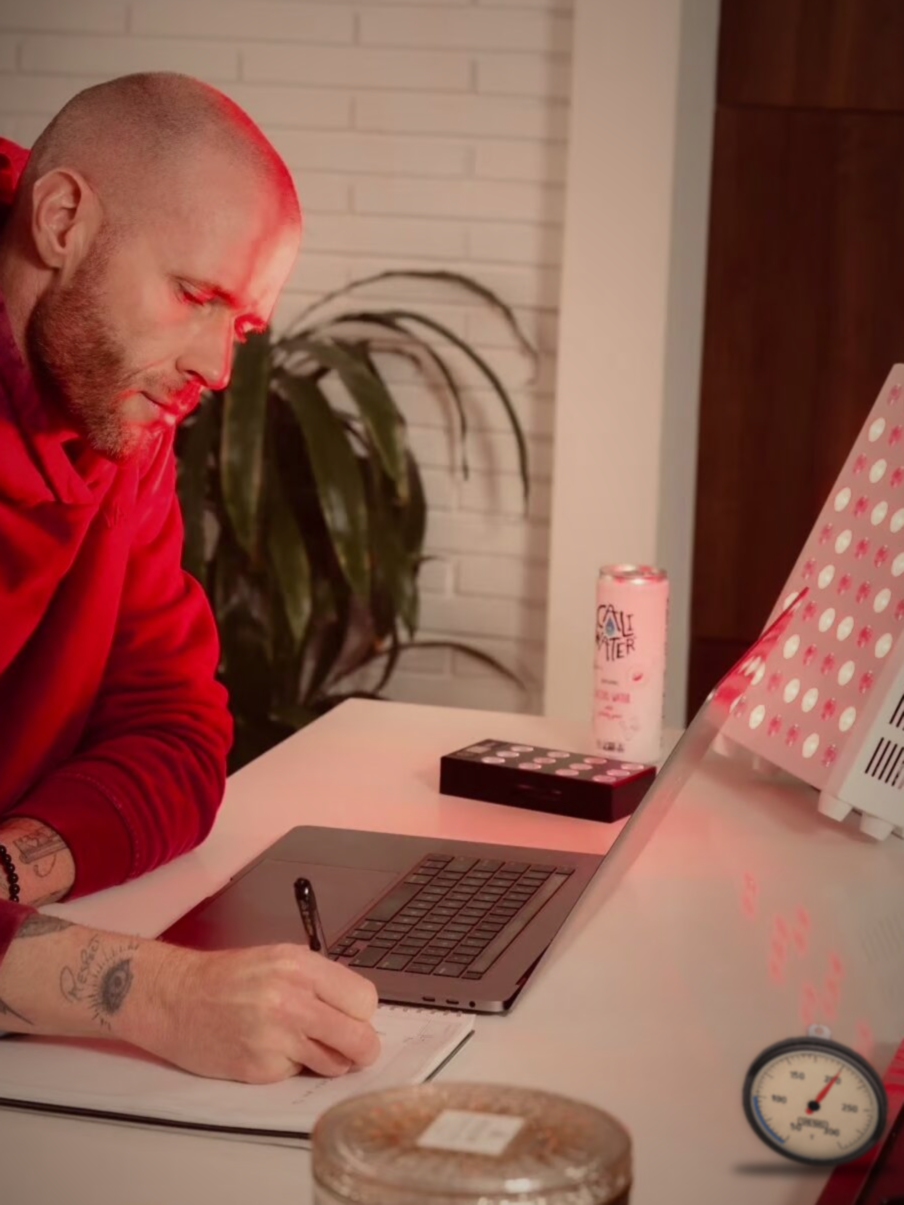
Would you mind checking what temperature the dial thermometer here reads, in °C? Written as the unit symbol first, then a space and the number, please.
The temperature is °C 200
